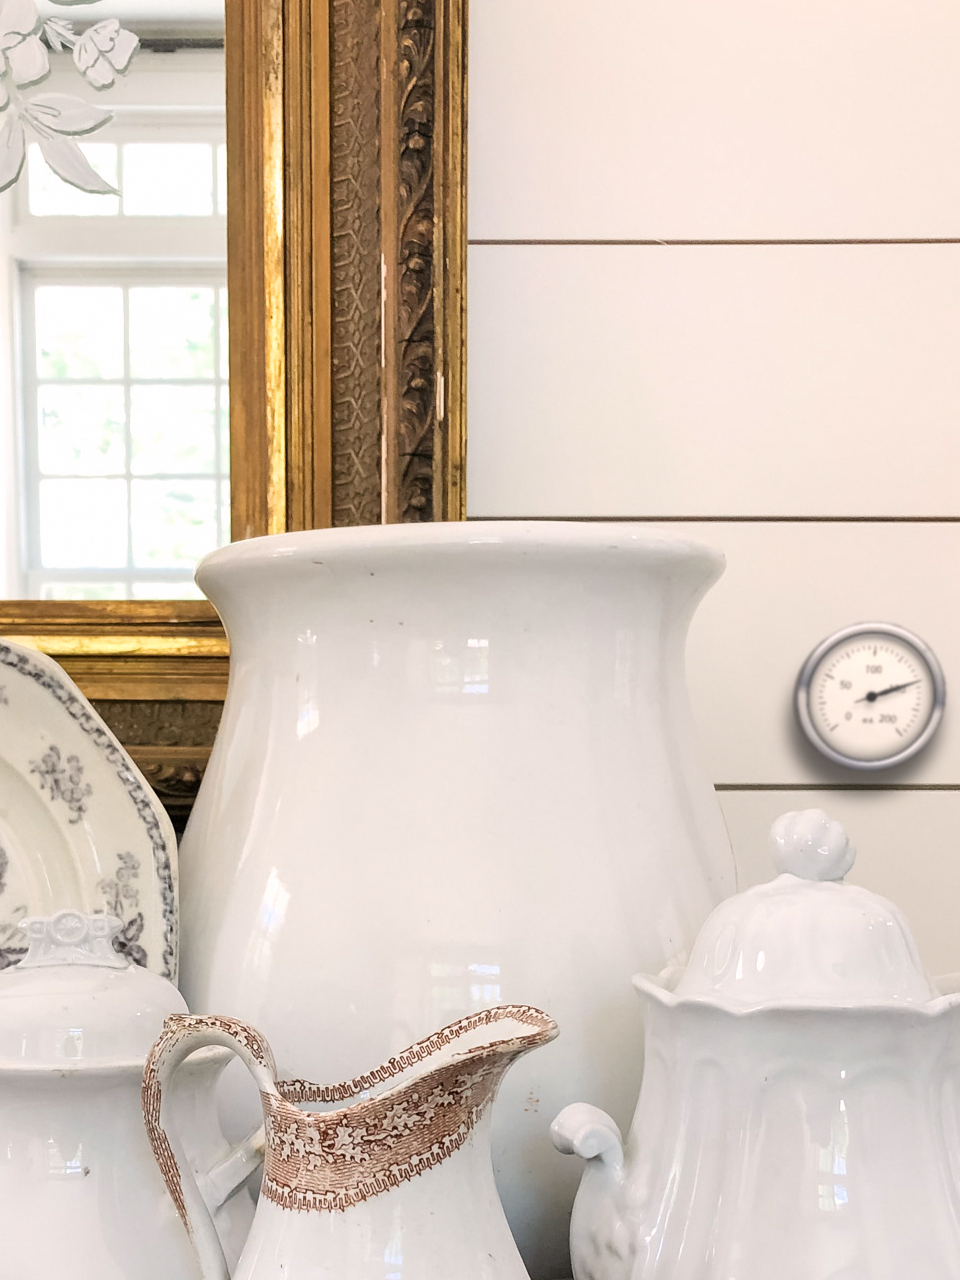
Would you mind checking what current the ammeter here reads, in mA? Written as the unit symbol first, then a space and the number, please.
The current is mA 150
